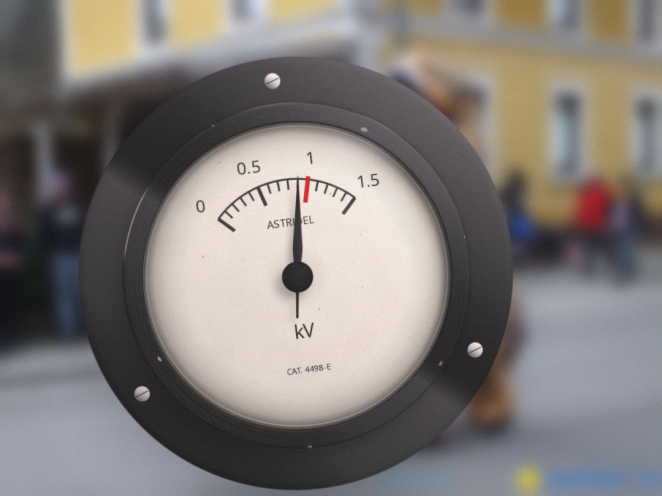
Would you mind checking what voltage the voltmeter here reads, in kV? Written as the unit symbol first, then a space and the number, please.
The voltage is kV 0.9
